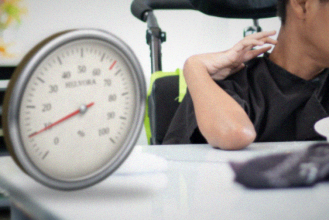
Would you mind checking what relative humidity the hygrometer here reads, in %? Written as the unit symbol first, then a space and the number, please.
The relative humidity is % 10
